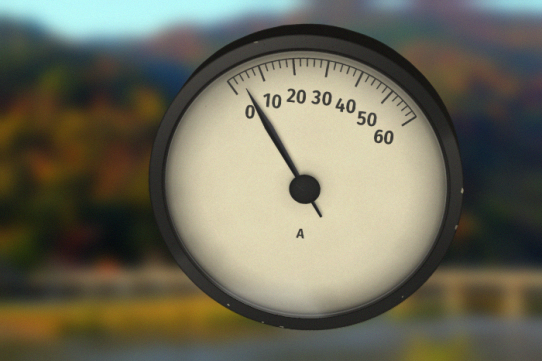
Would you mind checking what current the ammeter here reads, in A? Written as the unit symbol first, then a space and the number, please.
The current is A 4
